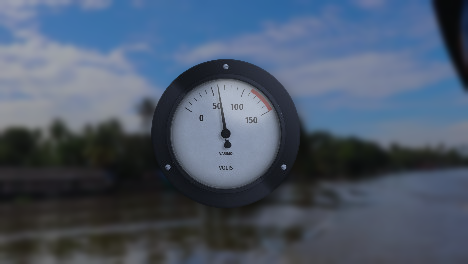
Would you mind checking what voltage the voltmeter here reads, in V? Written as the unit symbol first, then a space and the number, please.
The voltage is V 60
